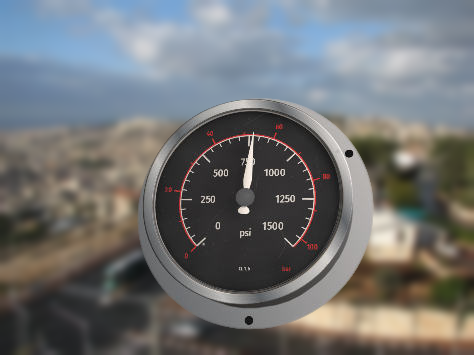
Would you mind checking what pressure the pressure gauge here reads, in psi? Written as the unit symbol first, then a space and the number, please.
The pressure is psi 775
